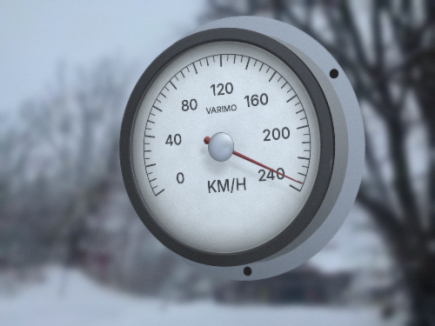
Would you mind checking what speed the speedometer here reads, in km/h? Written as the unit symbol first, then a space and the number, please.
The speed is km/h 235
